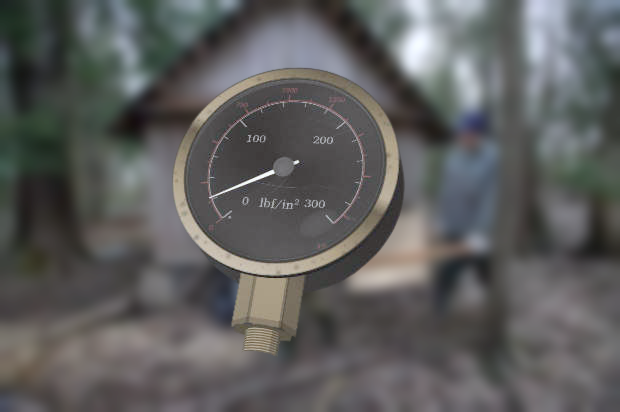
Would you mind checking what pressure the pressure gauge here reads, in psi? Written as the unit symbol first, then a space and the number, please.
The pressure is psi 20
